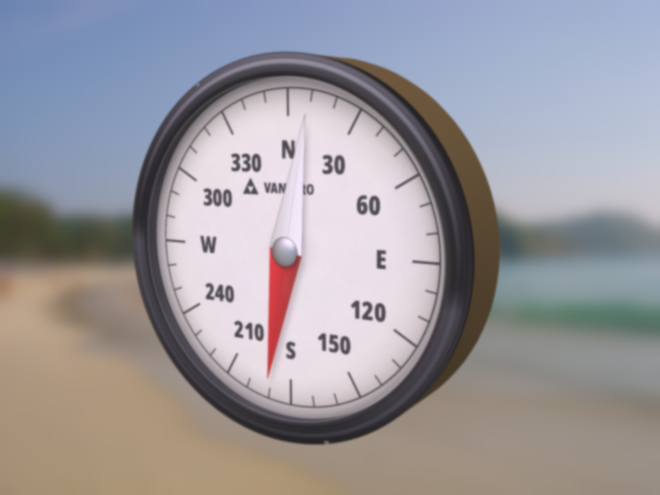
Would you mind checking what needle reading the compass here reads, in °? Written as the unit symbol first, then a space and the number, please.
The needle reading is ° 190
